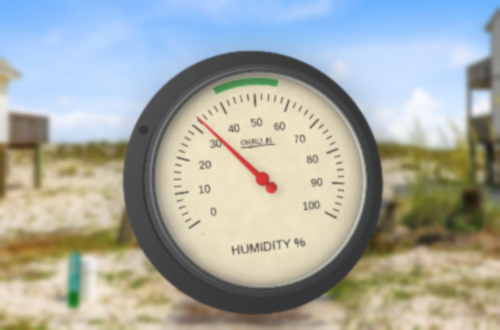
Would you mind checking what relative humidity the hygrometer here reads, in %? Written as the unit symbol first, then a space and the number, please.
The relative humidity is % 32
